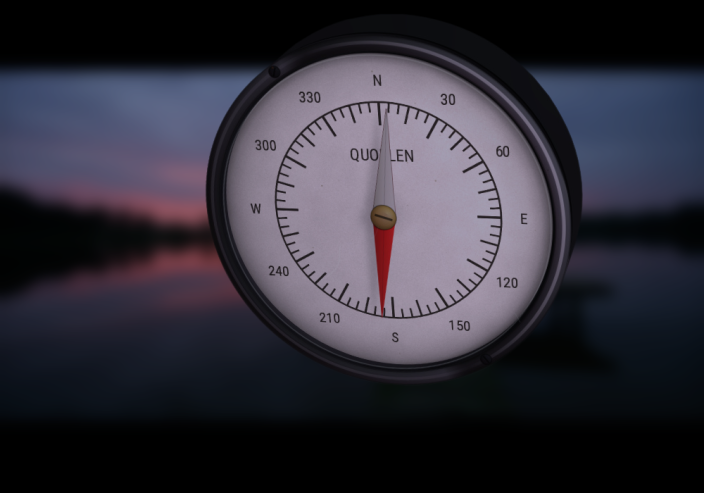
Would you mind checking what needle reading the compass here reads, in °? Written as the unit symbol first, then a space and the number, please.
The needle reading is ° 185
